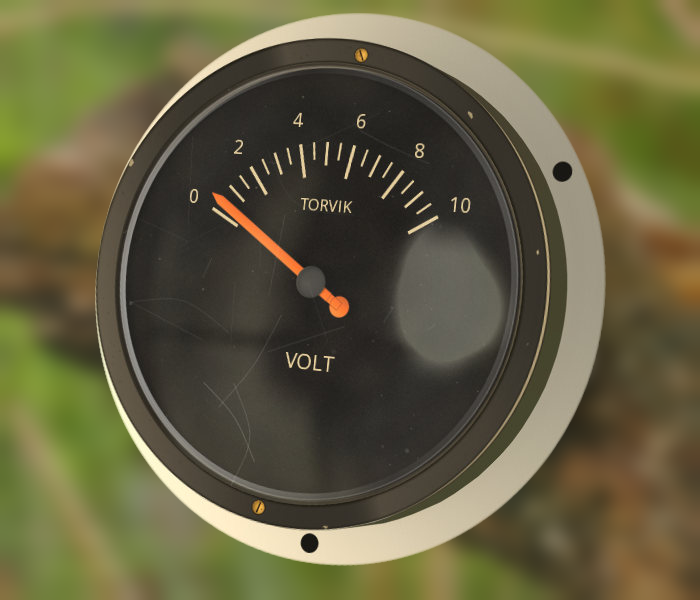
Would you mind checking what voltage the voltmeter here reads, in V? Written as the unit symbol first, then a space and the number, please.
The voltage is V 0.5
